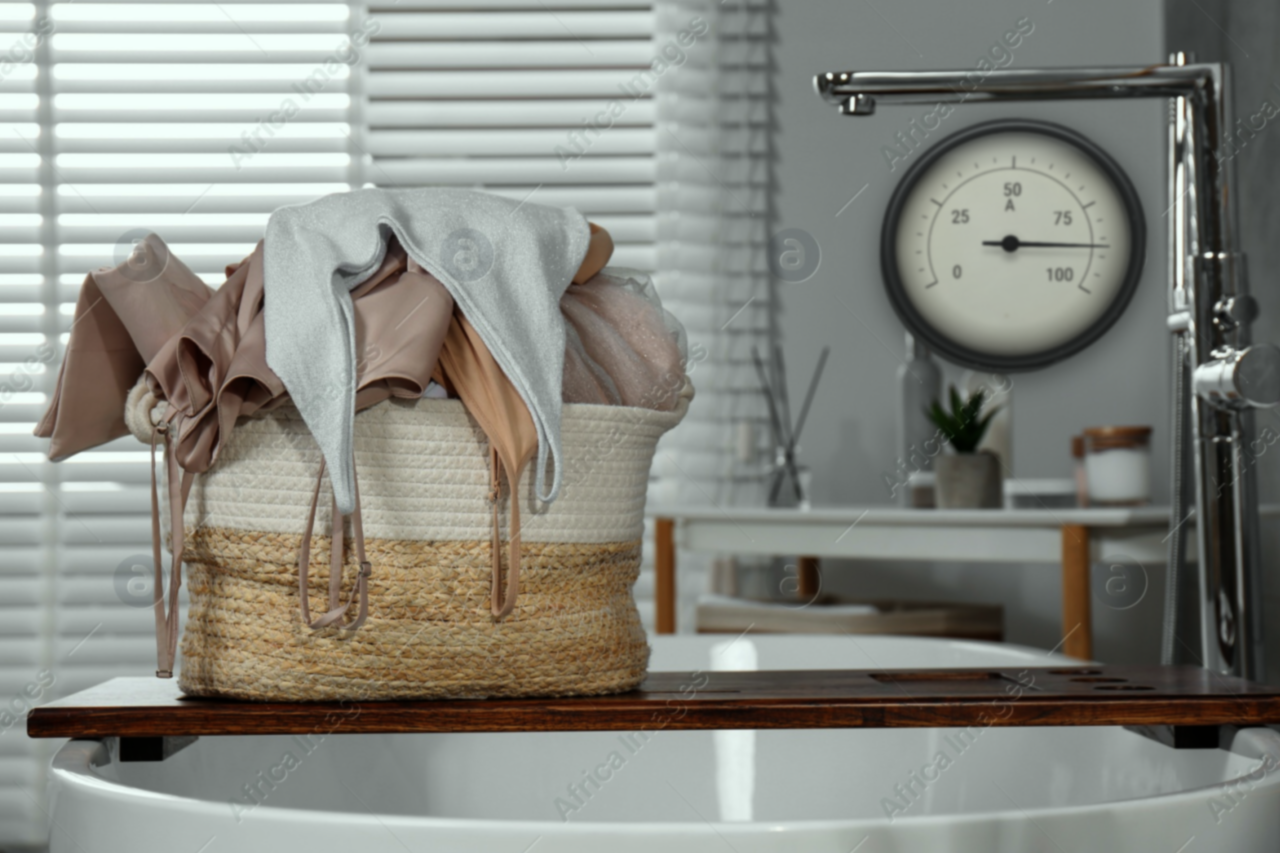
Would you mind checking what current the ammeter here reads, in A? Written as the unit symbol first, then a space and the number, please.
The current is A 87.5
